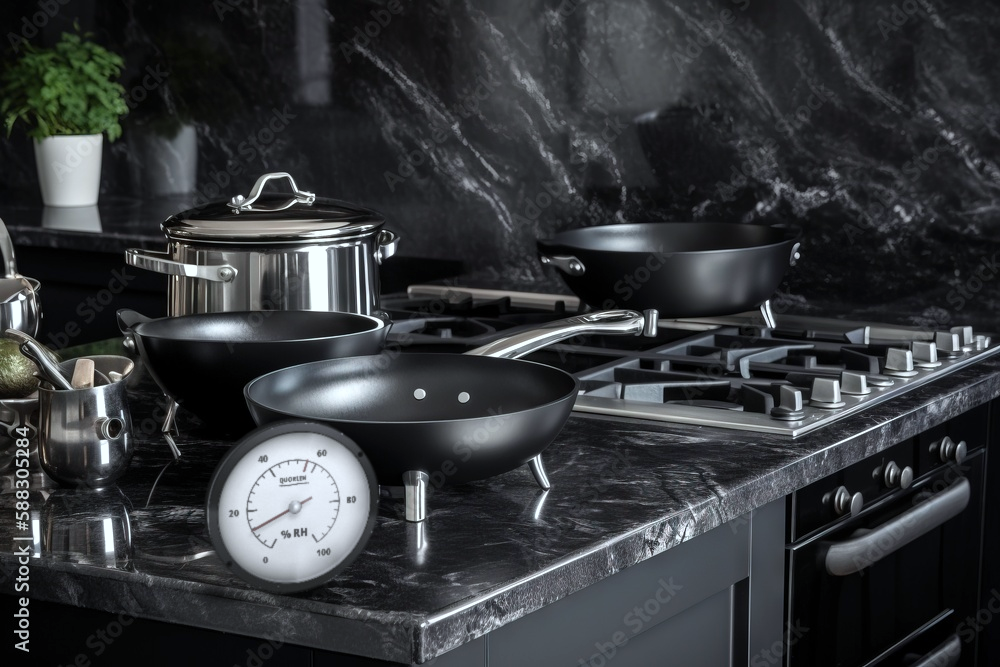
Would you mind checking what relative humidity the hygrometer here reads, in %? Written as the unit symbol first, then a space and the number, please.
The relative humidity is % 12
